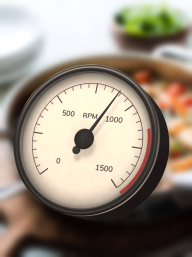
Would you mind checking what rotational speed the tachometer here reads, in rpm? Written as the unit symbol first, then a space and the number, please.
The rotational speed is rpm 900
